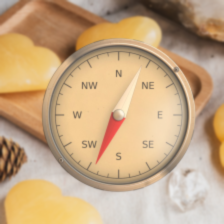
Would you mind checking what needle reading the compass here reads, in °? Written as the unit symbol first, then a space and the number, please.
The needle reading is ° 205
